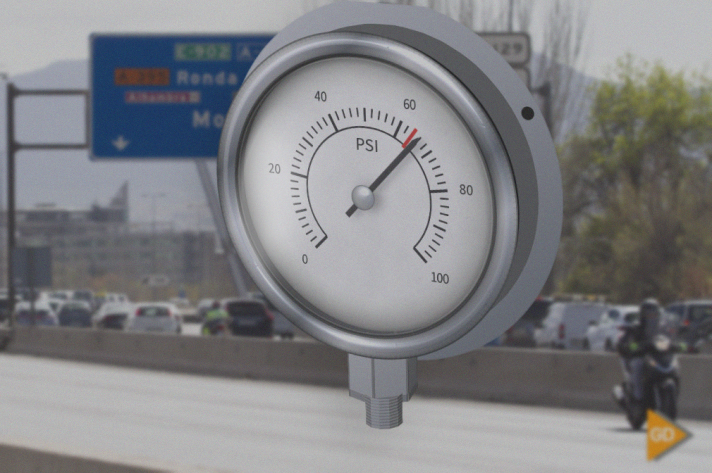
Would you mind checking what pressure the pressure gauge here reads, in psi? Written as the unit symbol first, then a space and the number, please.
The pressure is psi 66
